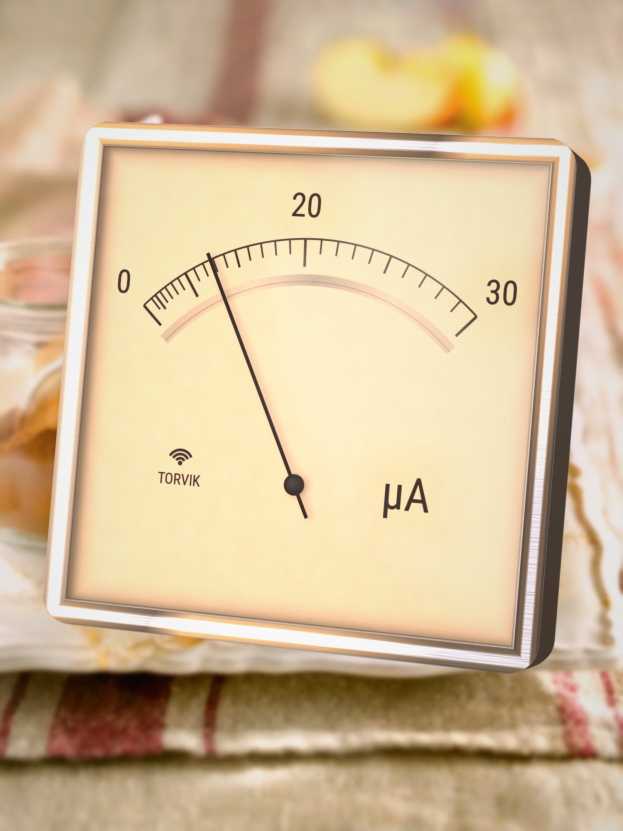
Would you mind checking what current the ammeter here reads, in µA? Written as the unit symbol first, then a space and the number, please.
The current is µA 13
